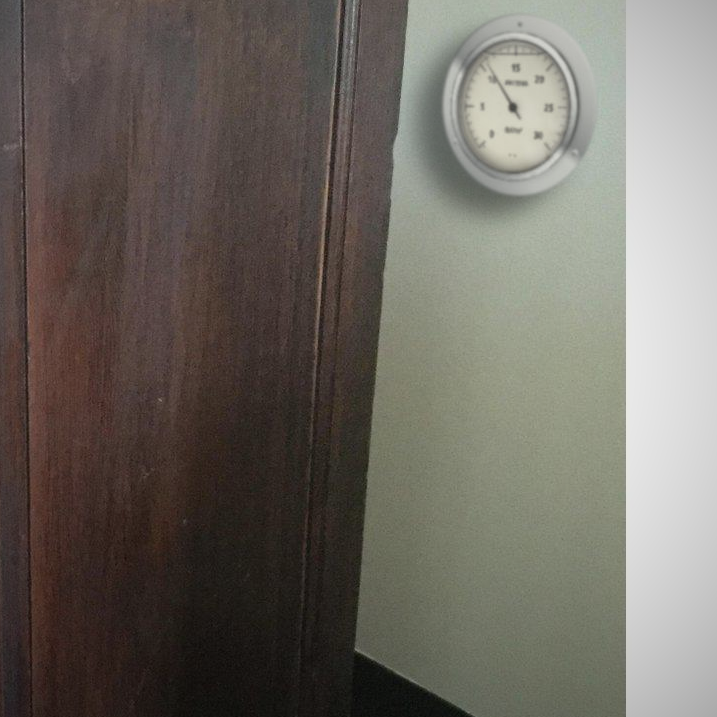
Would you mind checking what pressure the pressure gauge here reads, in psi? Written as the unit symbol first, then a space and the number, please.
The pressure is psi 11
